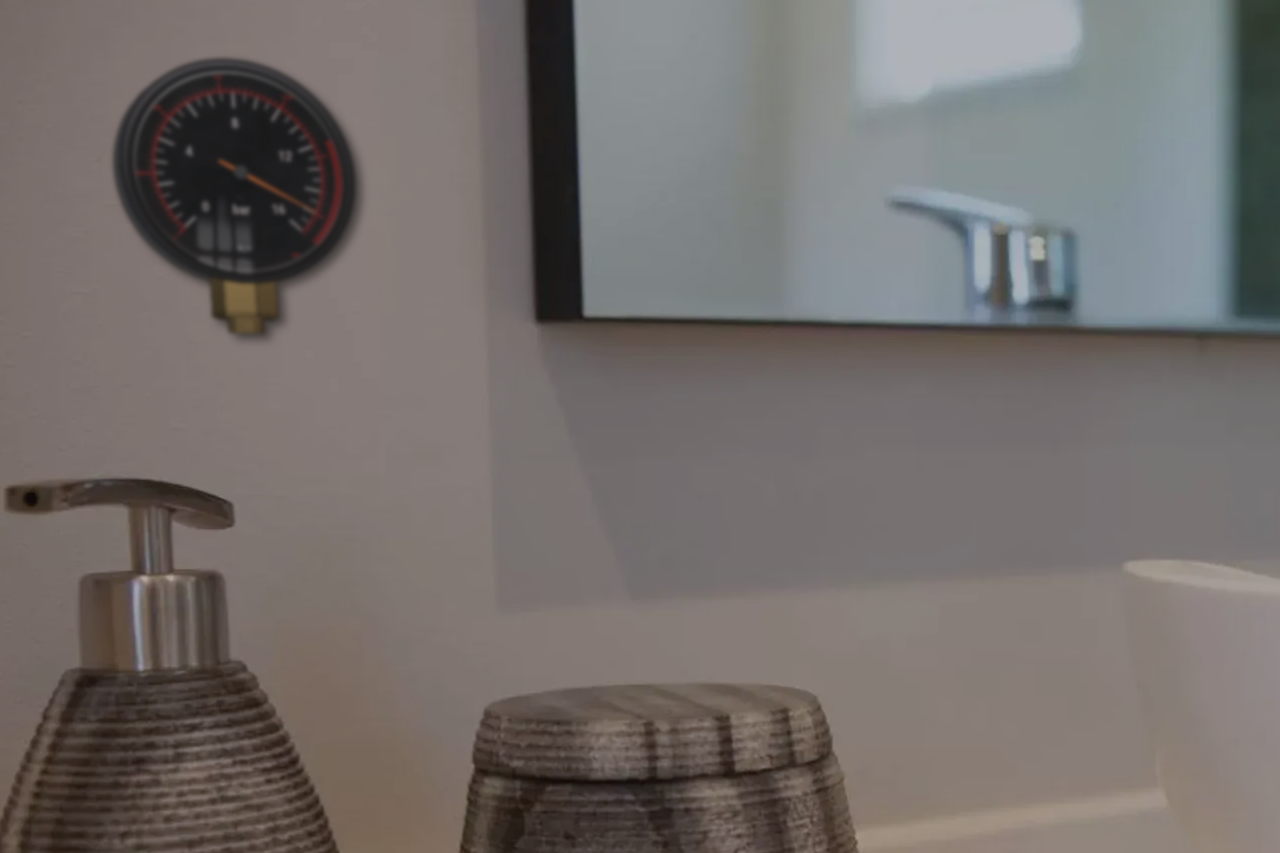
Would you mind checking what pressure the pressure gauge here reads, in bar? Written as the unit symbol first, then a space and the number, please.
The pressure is bar 15
